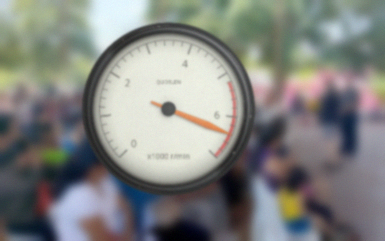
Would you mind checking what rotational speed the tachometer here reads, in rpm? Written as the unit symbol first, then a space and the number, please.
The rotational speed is rpm 6400
